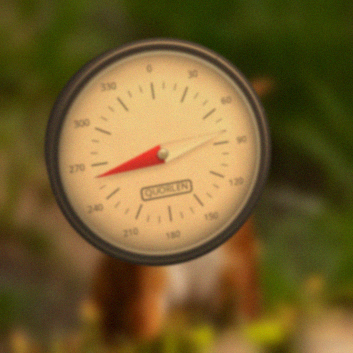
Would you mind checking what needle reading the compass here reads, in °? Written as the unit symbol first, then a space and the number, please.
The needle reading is ° 260
